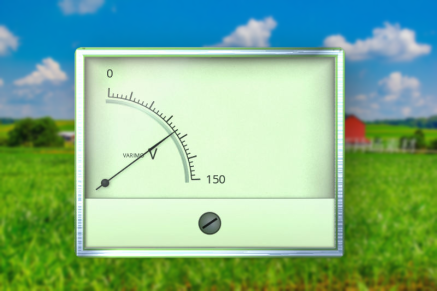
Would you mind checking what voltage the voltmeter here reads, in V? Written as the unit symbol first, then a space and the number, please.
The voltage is V 90
